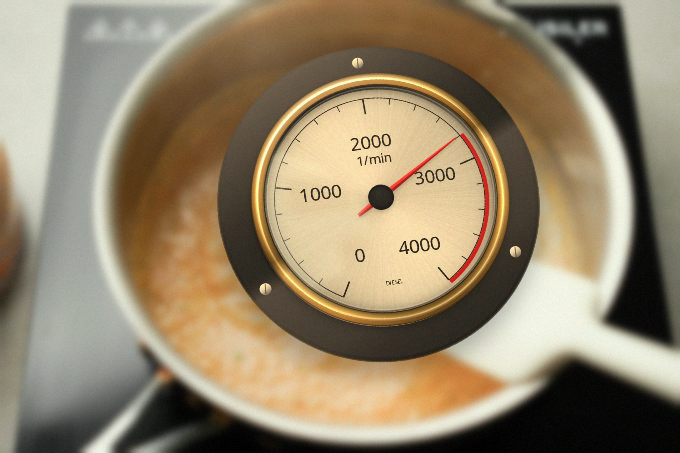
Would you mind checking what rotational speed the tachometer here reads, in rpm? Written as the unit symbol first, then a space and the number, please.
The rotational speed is rpm 2800
